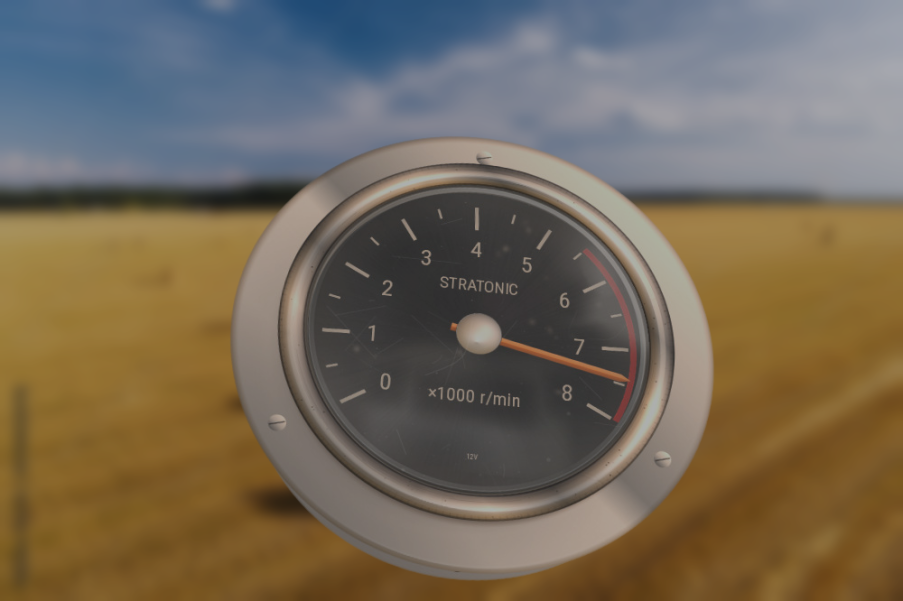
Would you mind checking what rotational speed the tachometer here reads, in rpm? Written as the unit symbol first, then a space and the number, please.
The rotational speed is rpm 7500
